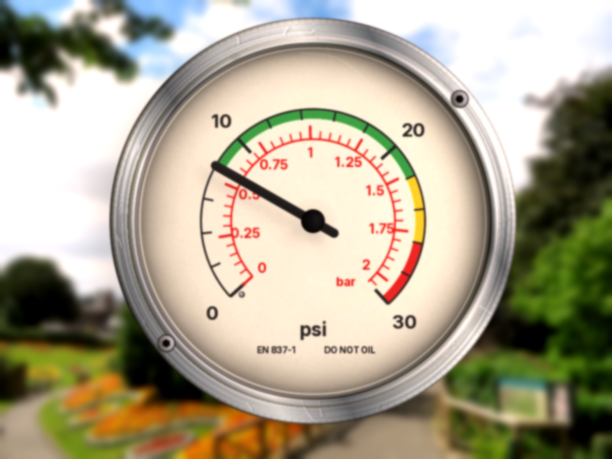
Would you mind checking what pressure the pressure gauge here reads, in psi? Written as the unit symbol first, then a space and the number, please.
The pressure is psi 8
